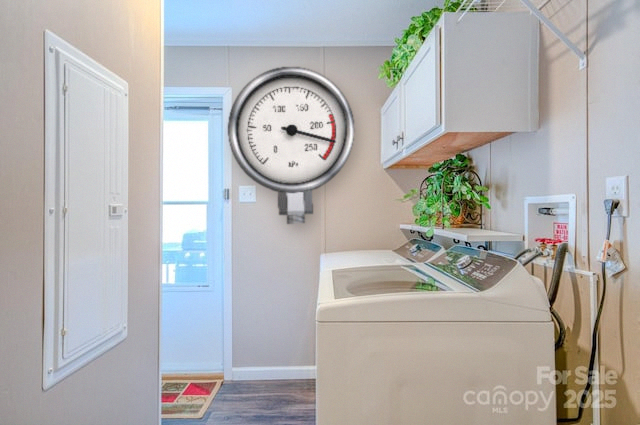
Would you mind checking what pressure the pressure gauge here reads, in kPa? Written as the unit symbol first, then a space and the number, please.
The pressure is kPa 225
